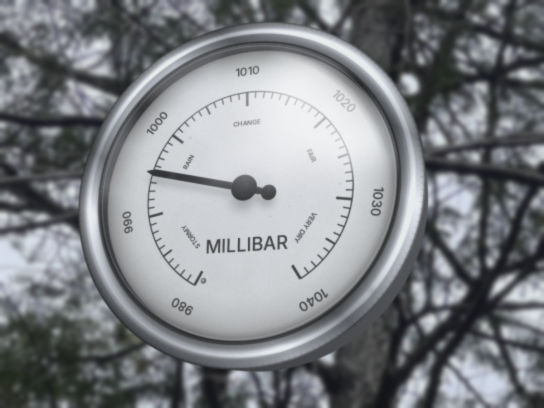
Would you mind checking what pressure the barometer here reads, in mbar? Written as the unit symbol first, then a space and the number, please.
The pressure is mbar 995
